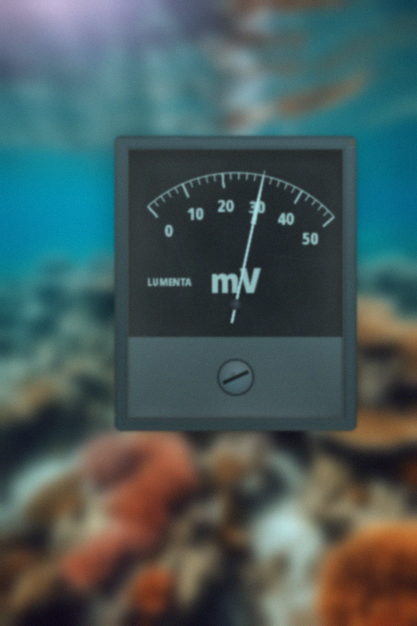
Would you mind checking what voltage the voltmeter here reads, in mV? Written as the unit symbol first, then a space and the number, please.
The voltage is mV 30
